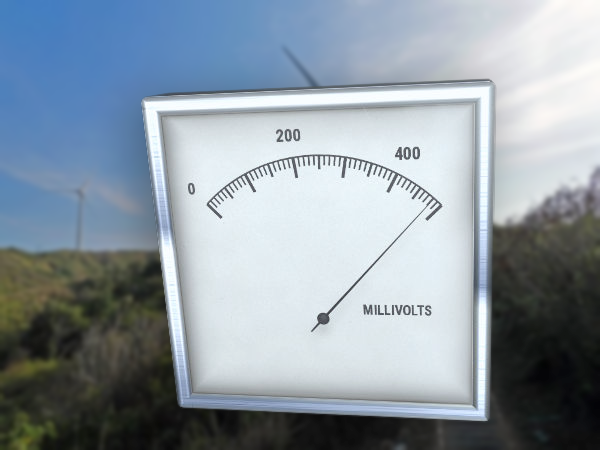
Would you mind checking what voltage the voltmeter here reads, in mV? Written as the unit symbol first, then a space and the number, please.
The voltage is mV 480
